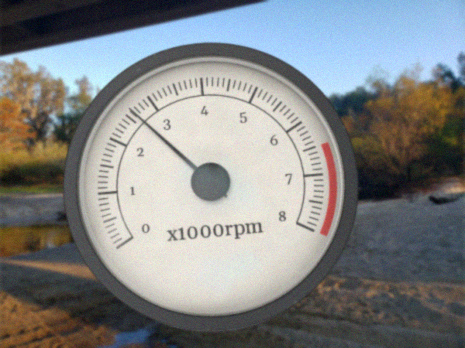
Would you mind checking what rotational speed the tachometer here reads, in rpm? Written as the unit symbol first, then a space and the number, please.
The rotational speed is rpm 2600
